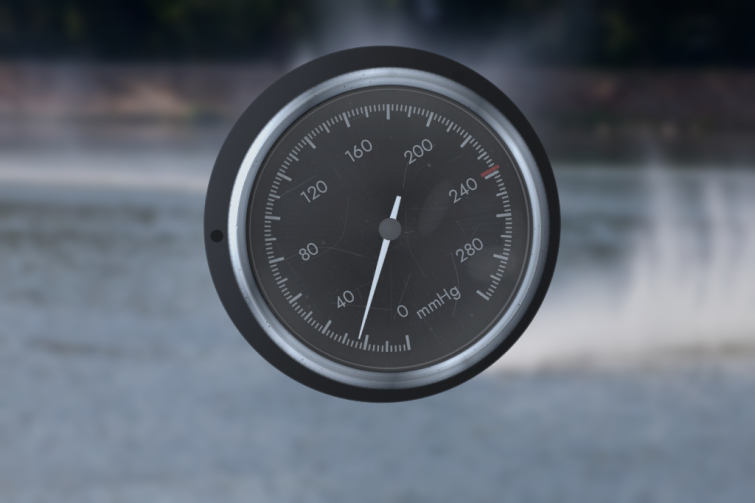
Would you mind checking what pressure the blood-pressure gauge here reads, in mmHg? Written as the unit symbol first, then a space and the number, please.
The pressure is mmHg 24
